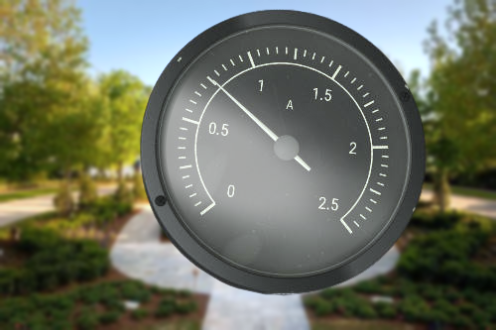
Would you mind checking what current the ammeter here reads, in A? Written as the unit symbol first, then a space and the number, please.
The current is A 0.75
